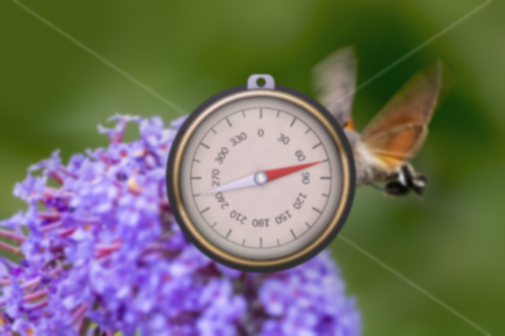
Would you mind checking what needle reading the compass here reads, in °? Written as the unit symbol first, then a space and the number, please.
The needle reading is ° 75
